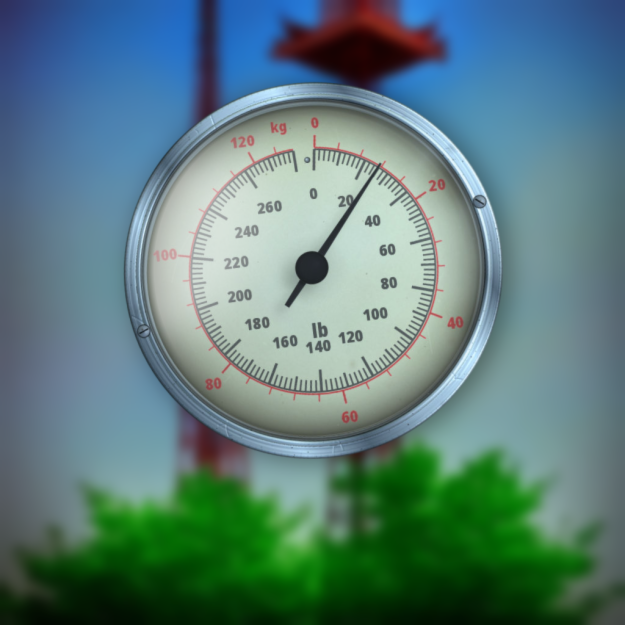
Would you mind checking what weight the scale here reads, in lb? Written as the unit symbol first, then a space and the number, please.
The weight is lb 26
